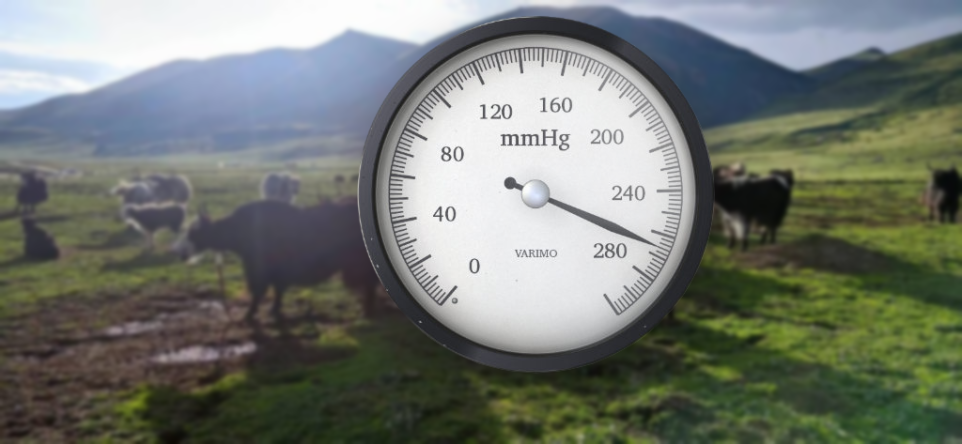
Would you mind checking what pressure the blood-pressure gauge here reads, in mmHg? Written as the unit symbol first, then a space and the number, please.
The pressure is mmHg 266
